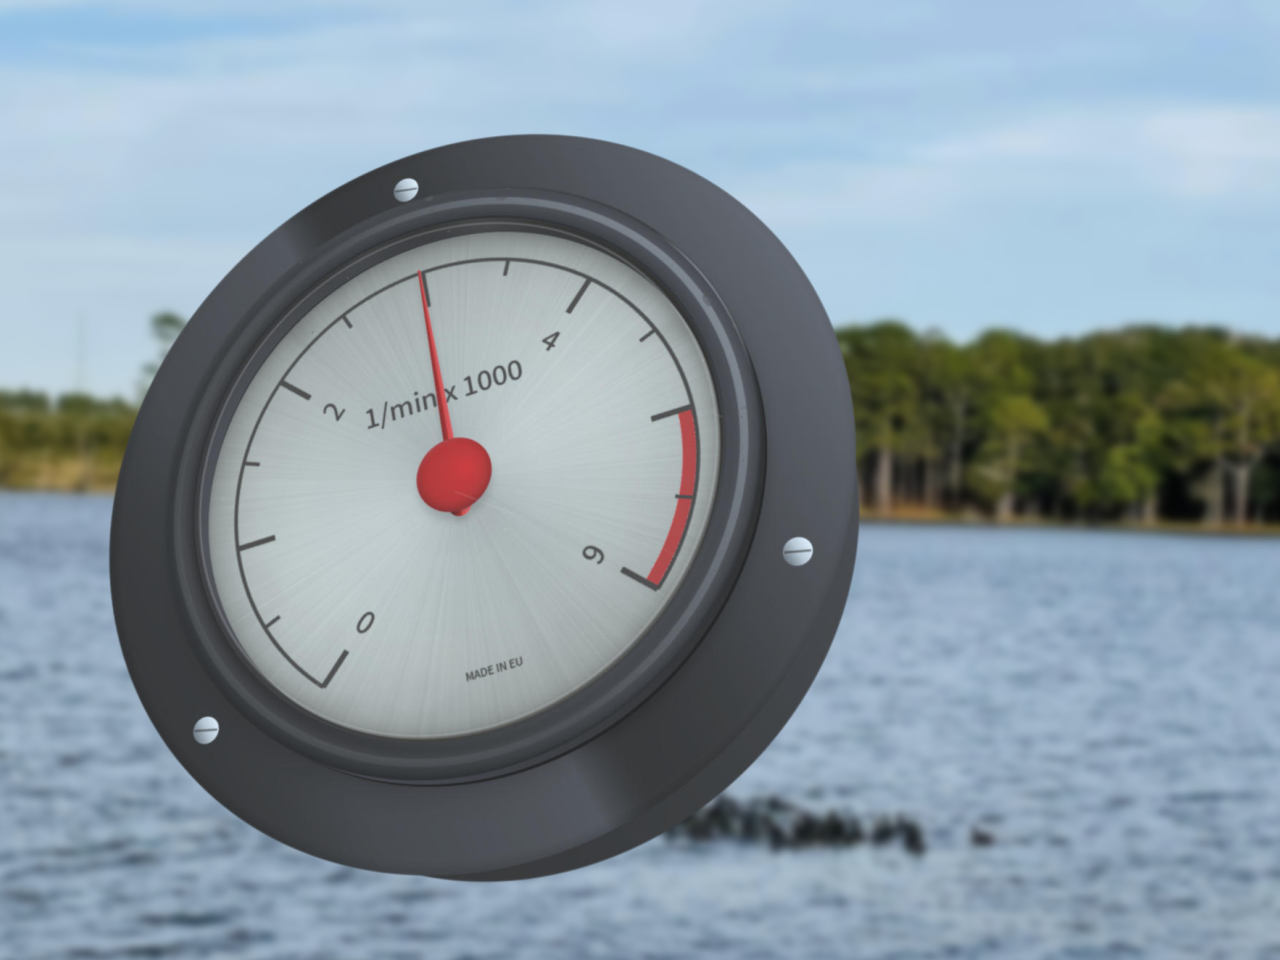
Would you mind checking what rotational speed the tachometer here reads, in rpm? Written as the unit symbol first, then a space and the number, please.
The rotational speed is rpm 3000
